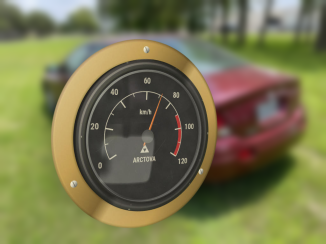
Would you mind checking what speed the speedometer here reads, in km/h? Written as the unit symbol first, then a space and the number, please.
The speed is km/h 70
